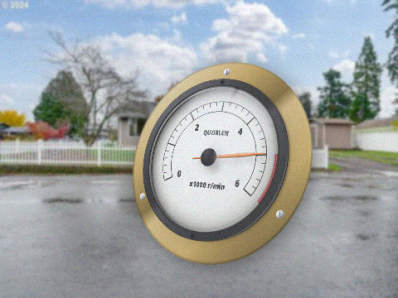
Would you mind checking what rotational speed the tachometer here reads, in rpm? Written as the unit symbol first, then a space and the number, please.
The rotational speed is rpm 5000
